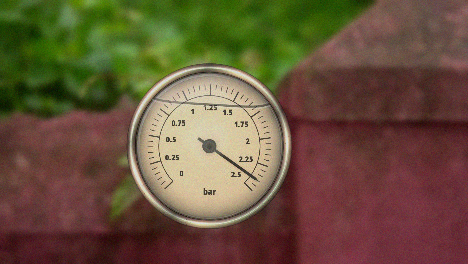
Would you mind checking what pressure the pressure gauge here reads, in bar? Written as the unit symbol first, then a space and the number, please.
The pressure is bar 2.4
